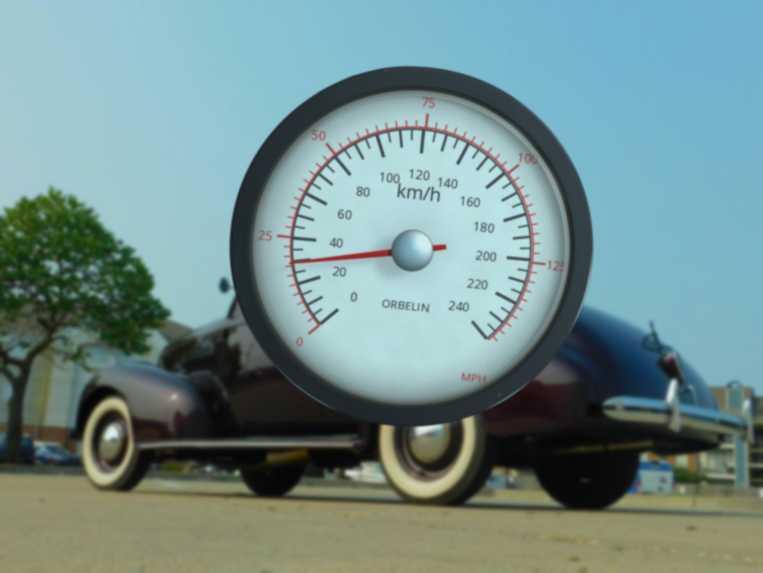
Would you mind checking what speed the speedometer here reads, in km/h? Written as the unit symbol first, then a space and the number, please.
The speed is km/h 30
